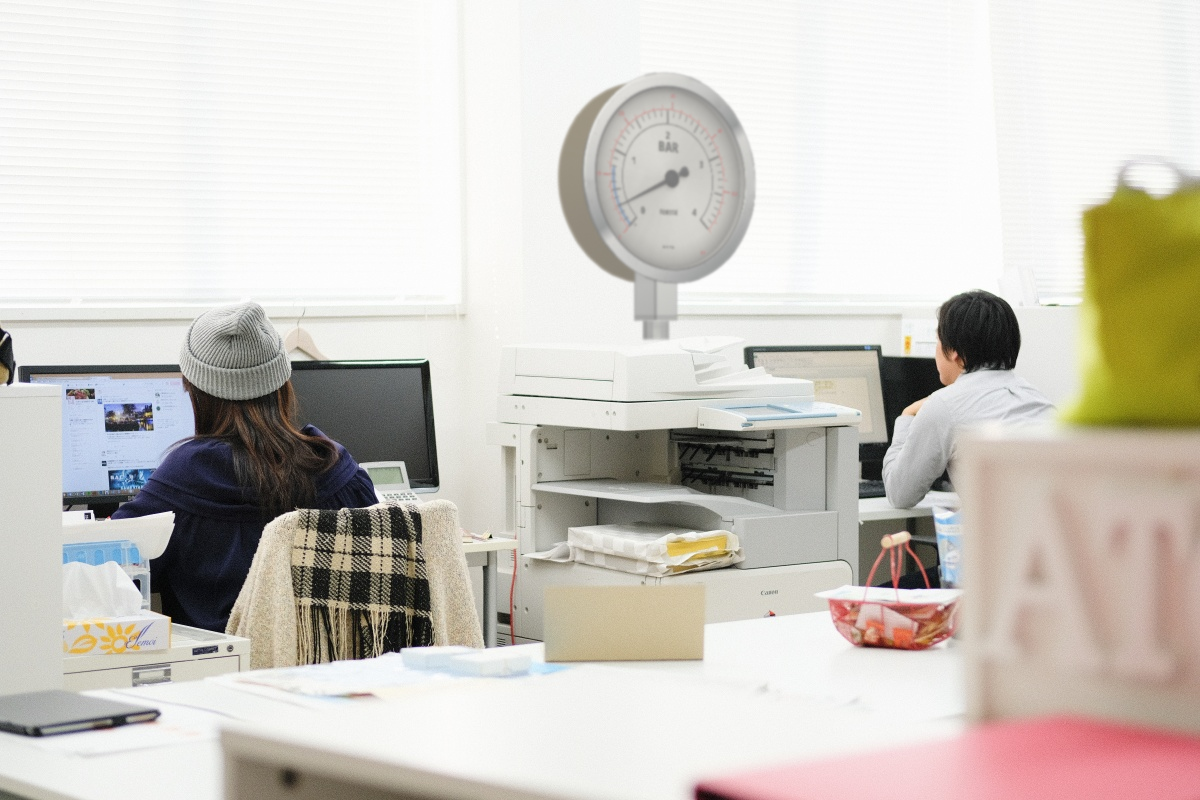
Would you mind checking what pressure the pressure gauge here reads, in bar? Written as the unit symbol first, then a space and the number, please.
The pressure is bar 0.3
